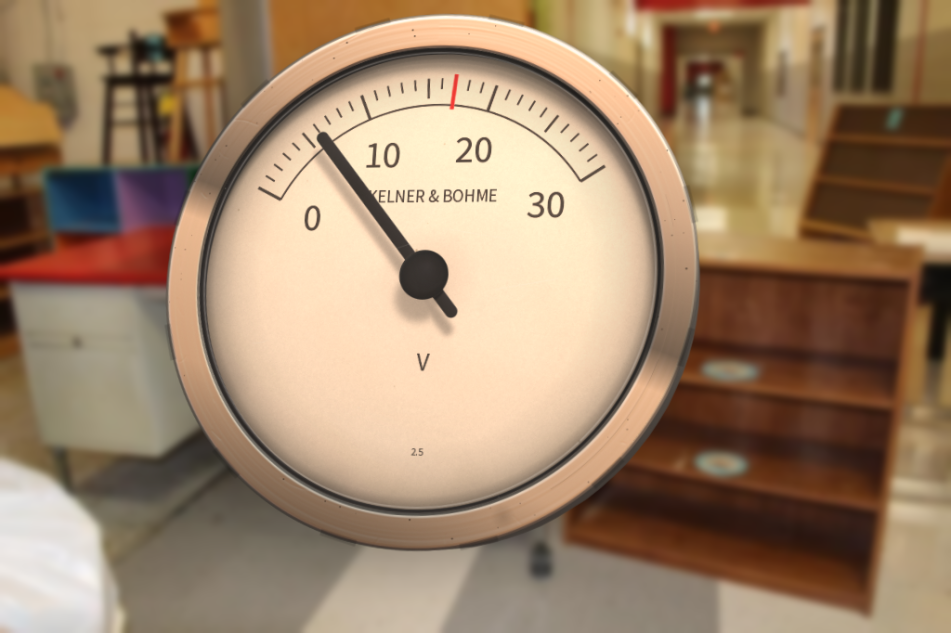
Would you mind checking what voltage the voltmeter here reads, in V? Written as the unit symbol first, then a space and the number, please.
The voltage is V 6
